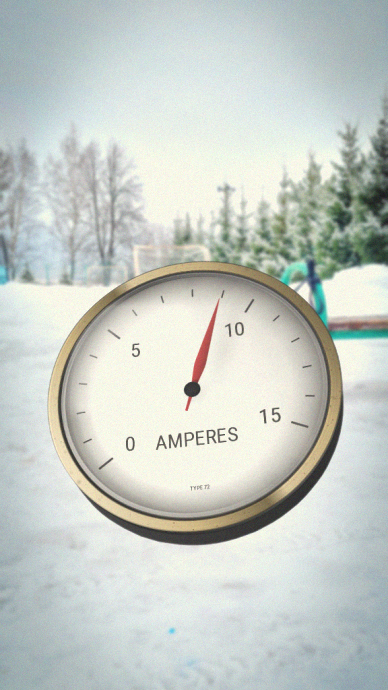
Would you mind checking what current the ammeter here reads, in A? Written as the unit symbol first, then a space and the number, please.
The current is A 9
